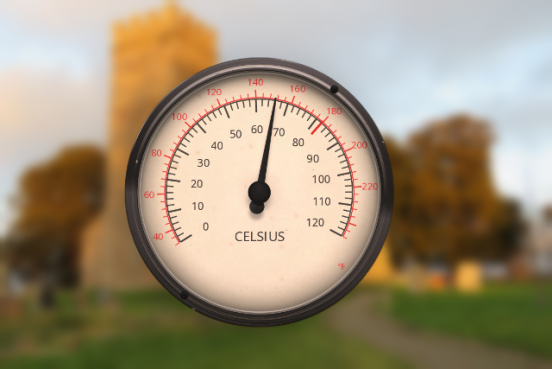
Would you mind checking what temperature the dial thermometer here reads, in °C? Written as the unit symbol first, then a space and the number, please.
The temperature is °C 66
